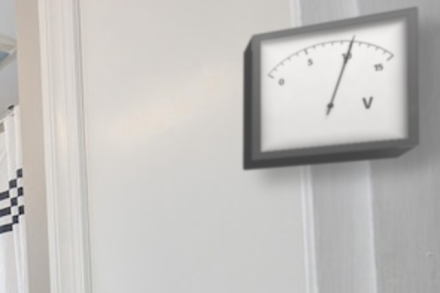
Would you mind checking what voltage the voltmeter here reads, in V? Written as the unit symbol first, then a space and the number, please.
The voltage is V 10
